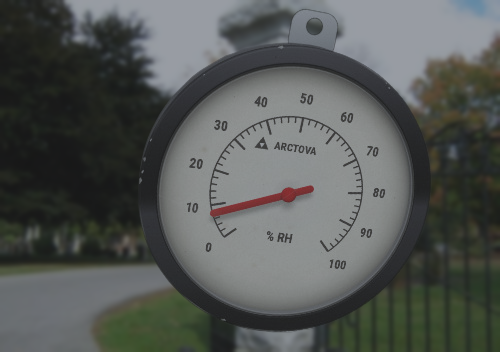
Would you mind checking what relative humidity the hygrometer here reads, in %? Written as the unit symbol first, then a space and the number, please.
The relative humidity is % 8
